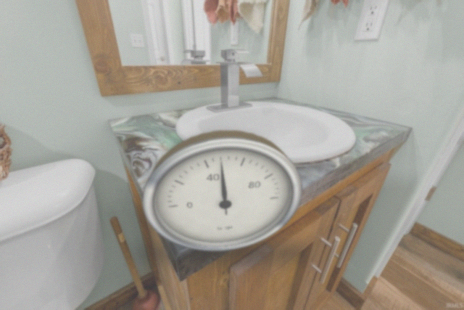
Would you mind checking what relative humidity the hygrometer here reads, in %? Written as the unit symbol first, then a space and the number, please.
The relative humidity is % 48
